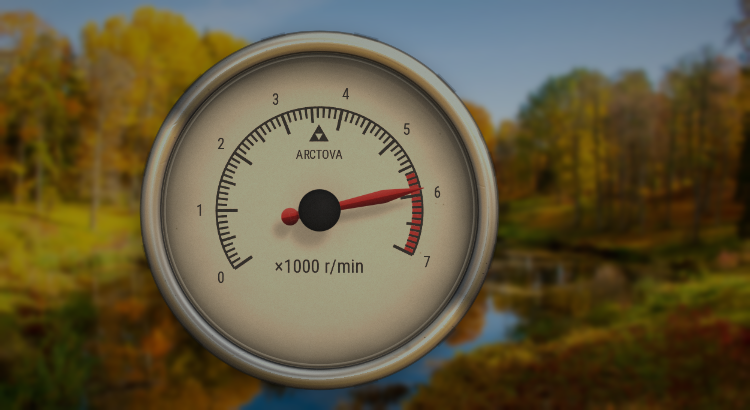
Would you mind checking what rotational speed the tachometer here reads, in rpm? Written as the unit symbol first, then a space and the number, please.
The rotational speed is rpm 5900
